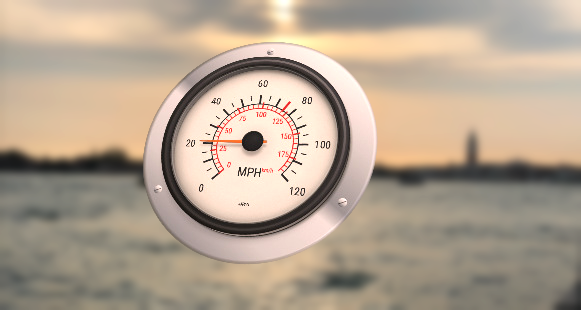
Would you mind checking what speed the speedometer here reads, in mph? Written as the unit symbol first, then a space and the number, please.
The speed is mph 20
